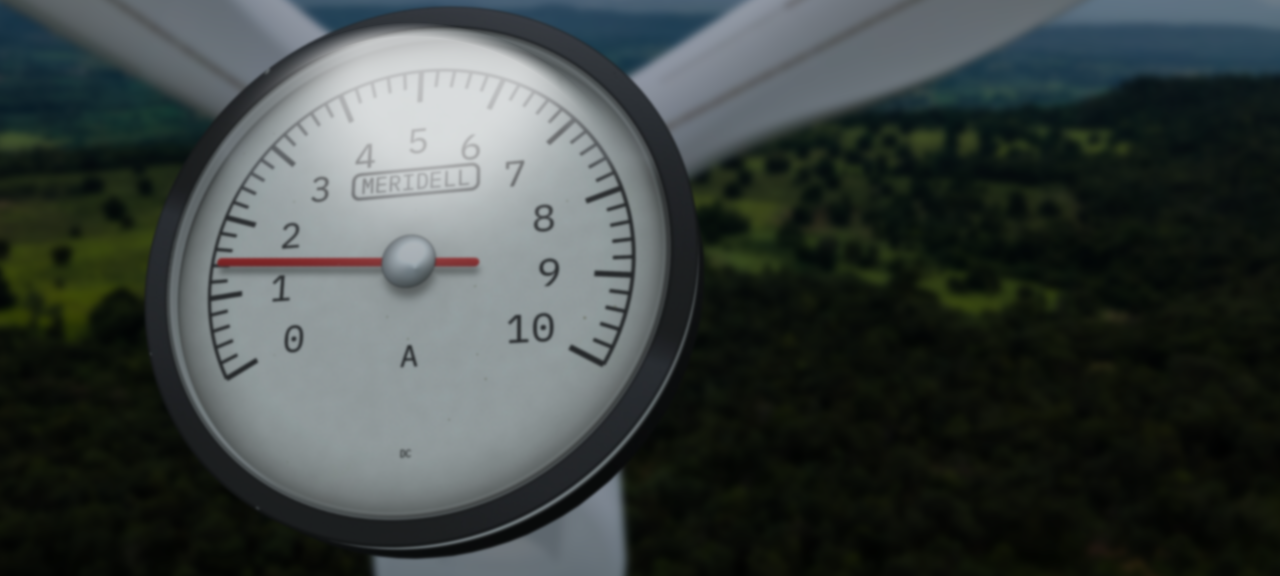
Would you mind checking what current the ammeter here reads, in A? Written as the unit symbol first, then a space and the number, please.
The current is A 1.4
